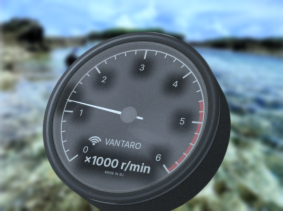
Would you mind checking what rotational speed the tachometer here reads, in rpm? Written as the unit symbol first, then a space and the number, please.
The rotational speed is rpm 1200
